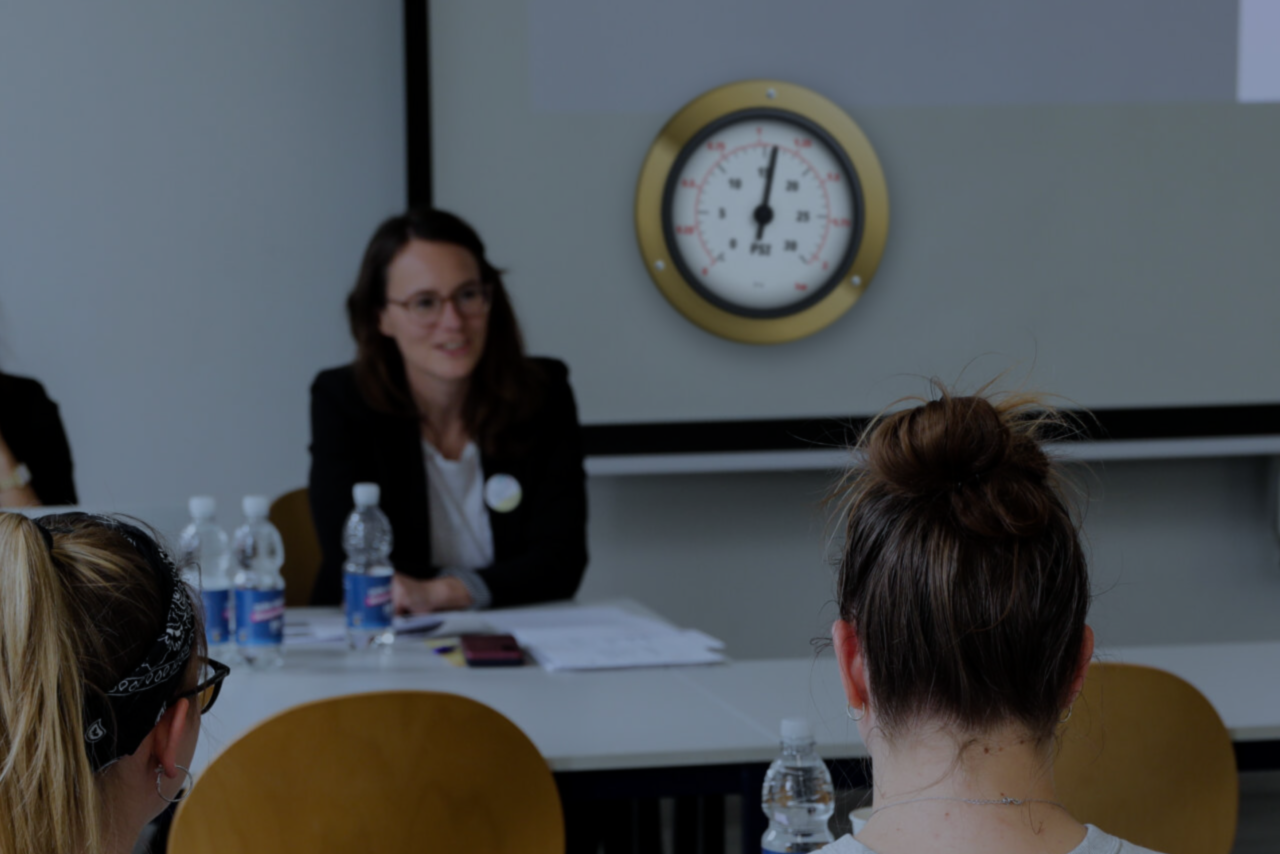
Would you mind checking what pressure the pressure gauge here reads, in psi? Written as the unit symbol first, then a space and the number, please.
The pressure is psi 16
